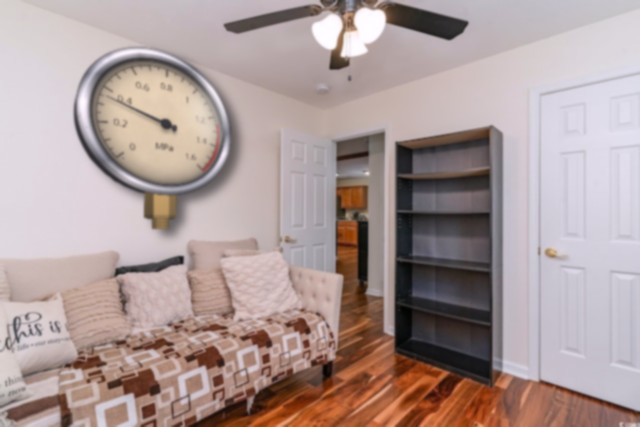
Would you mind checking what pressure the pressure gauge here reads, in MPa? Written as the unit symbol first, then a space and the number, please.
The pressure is MPa 0.35
